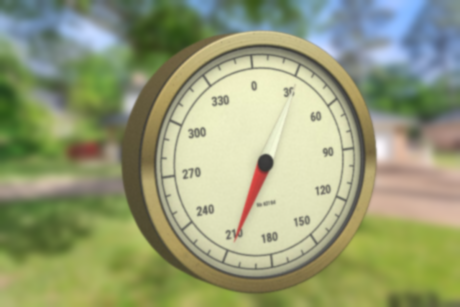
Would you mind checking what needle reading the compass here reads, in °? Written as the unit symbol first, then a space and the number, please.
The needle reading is ° 210
